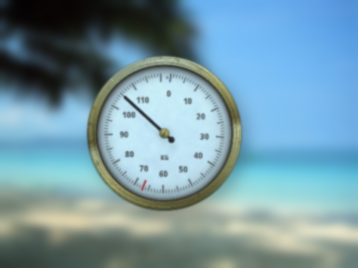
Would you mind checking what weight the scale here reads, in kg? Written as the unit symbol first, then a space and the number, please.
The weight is kg 105
